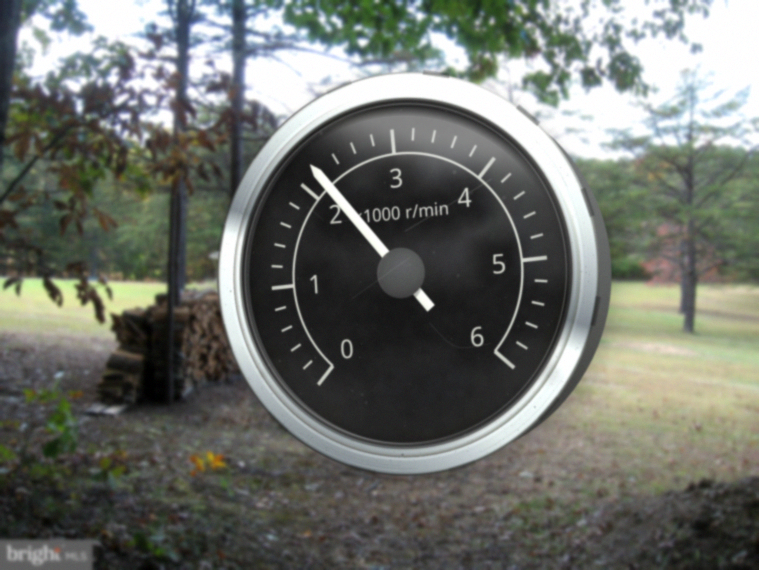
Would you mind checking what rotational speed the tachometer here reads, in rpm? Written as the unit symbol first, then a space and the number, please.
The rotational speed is rpm 2200
